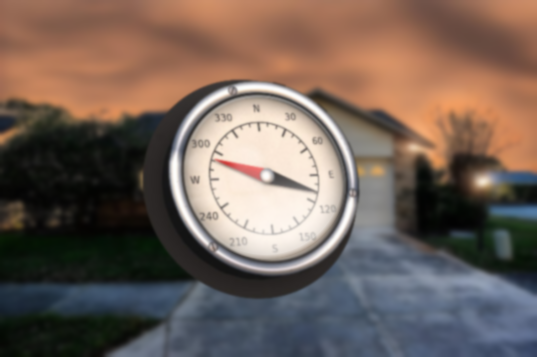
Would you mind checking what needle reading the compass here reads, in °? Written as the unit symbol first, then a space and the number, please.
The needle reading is ° 290
